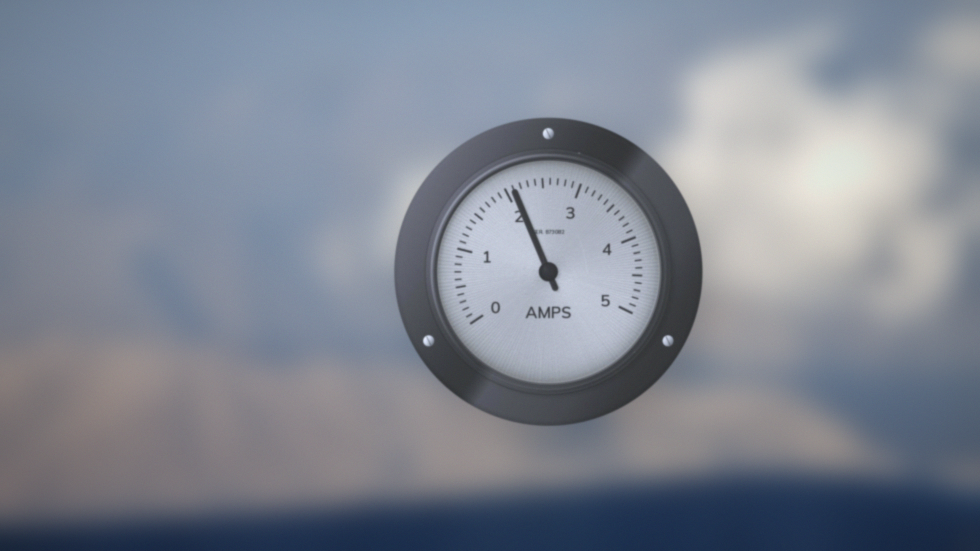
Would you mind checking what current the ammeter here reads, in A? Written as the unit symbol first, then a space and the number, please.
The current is A 2.1
